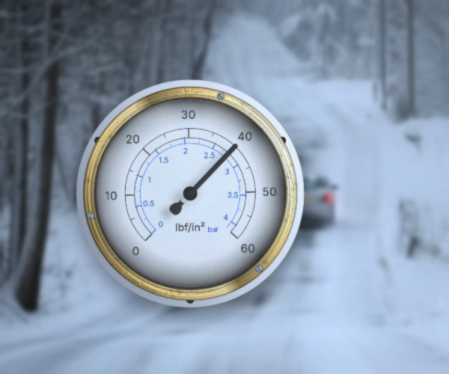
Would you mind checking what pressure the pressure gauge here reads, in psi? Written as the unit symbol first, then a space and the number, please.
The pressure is psi 40
